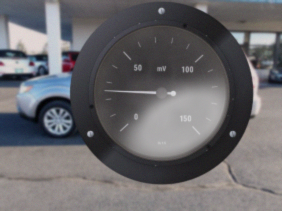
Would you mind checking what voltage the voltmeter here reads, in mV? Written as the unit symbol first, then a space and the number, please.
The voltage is mV 25
